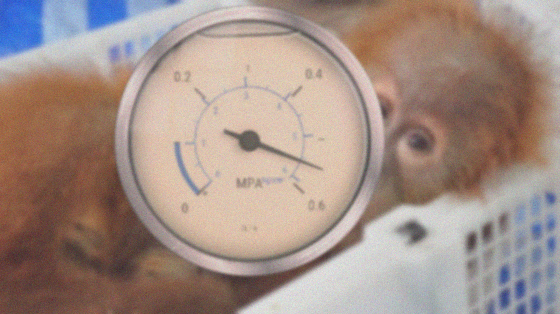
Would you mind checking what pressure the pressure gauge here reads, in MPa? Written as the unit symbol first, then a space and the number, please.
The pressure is MPa 0.55
